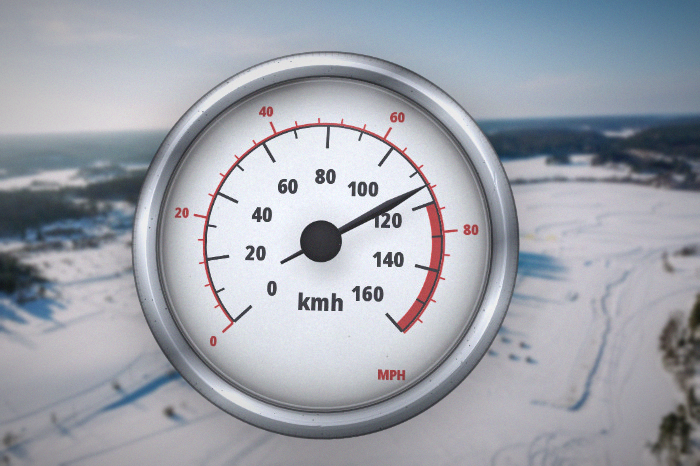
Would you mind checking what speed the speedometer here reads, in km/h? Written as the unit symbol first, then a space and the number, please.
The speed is km/h 115
